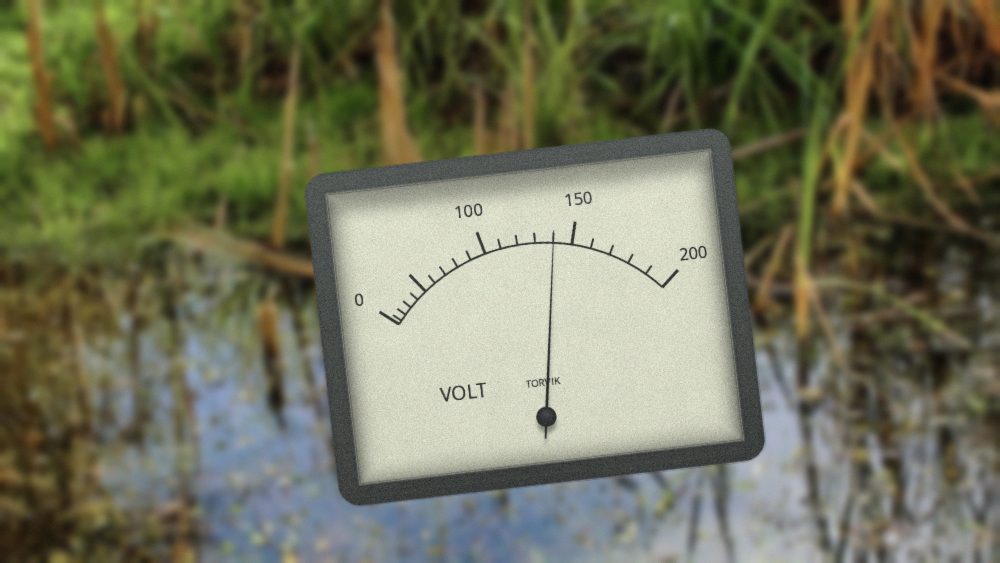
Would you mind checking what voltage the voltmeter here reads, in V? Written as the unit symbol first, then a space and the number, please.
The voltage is V 140
